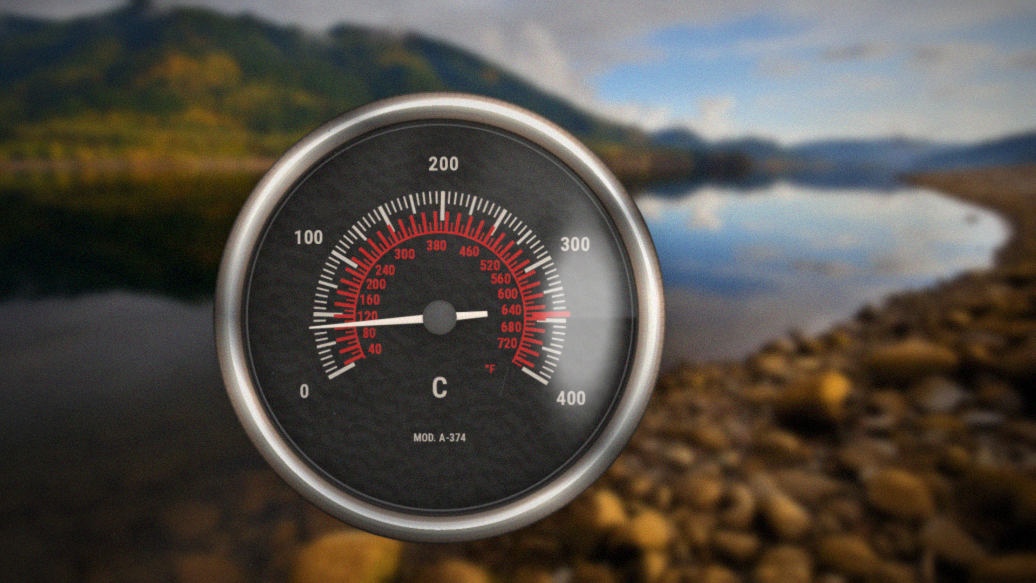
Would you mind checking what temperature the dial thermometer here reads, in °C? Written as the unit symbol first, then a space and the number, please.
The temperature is °C 40
